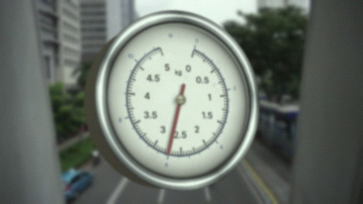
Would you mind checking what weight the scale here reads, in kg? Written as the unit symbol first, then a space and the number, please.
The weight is kg 2.75
